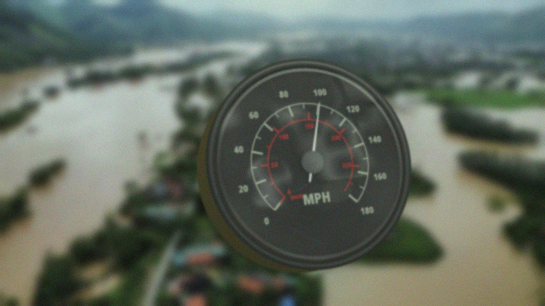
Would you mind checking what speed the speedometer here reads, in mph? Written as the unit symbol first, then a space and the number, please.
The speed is mph 100
